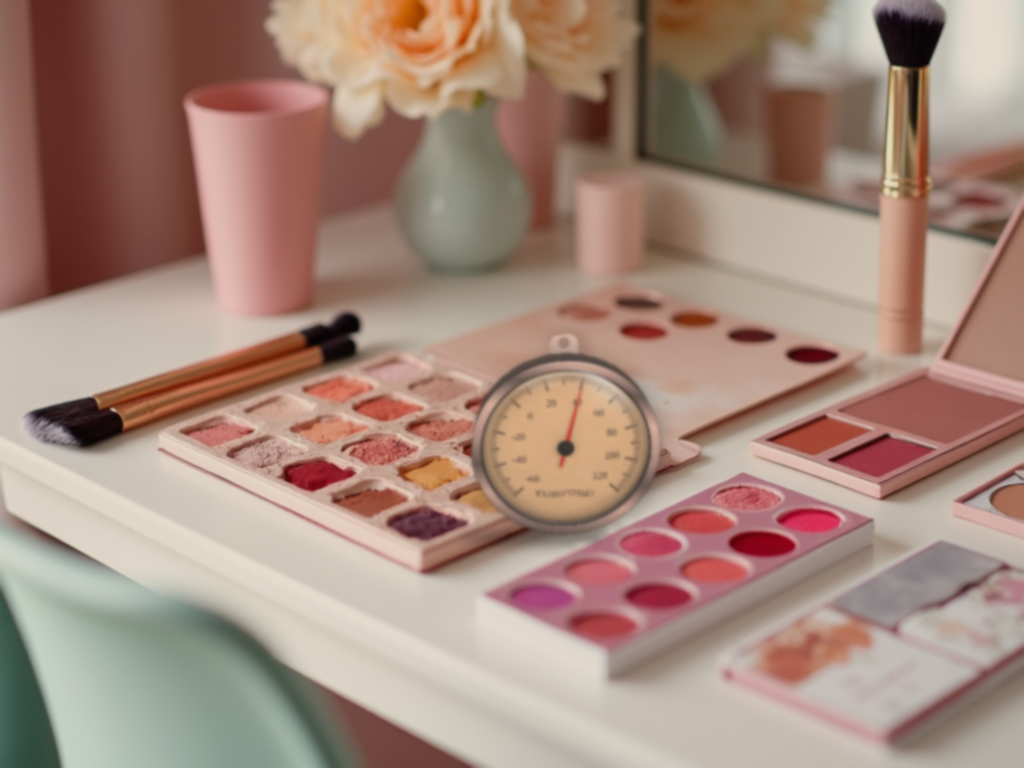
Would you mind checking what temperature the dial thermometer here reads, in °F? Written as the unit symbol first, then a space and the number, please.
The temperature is °F 40
